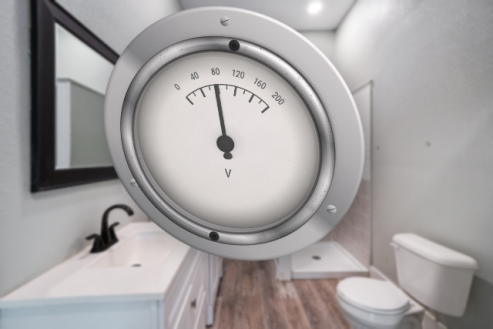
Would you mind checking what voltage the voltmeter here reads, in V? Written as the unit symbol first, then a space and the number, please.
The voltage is V 80
